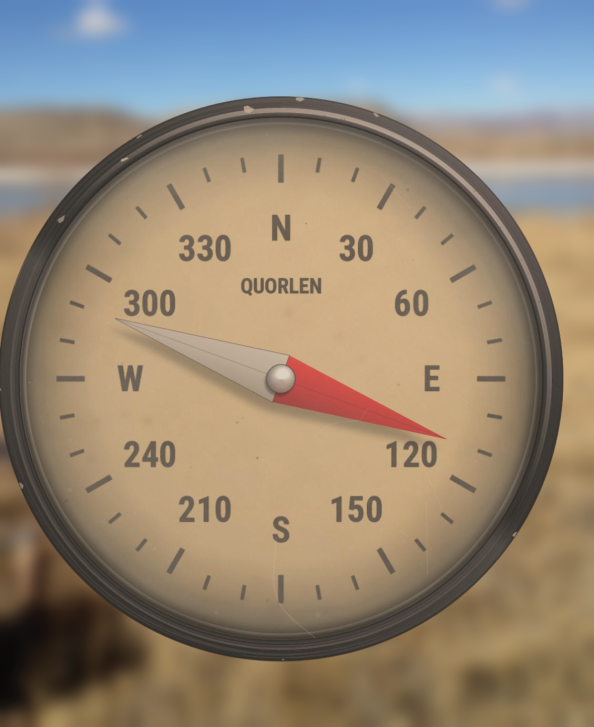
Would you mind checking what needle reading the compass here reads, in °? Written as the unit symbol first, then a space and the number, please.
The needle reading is ° 110
